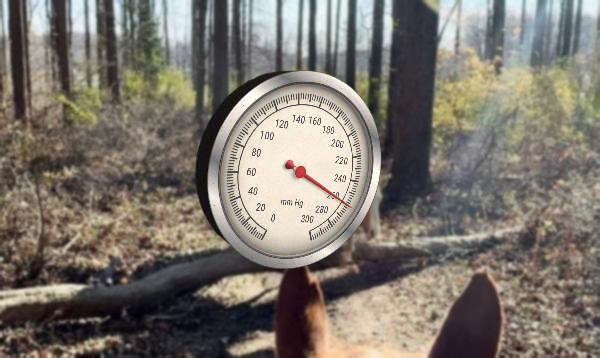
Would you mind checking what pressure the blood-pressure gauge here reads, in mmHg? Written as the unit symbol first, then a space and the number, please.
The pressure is mmHg 260
